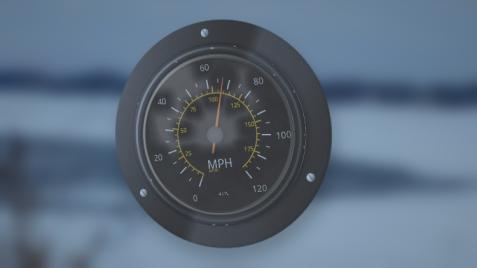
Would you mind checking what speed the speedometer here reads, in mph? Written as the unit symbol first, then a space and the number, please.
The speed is mph 67.5
